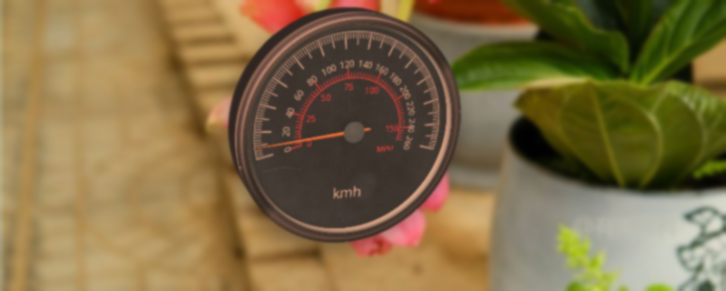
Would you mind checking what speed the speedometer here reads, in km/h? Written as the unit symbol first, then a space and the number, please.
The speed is km/h 10
